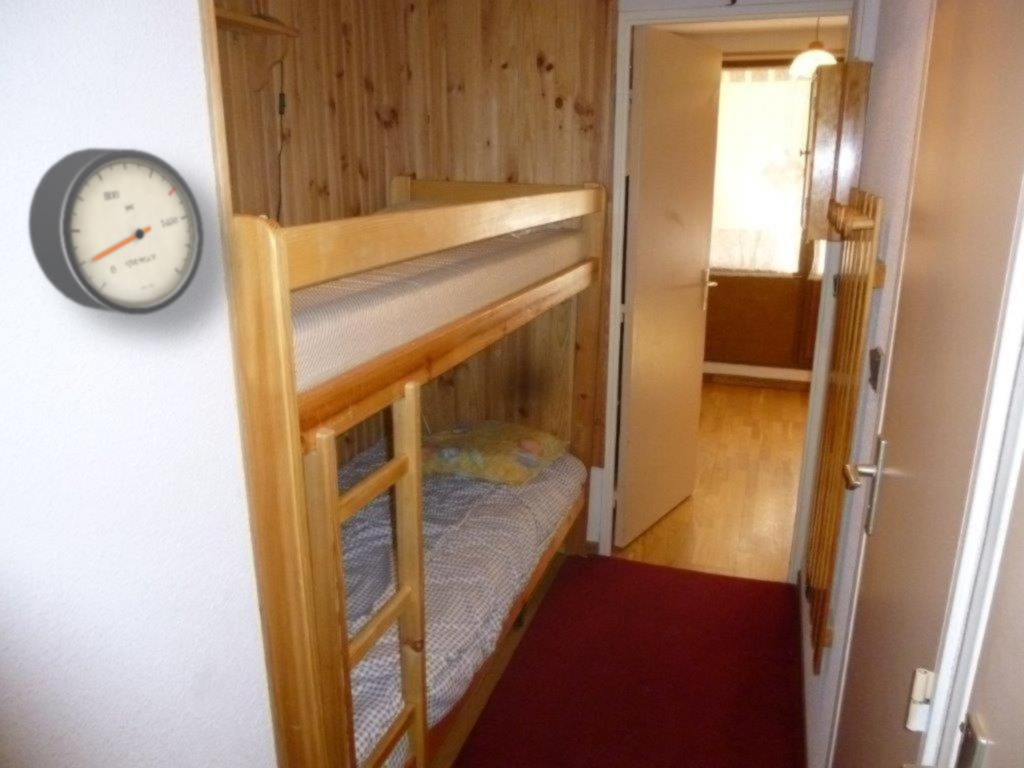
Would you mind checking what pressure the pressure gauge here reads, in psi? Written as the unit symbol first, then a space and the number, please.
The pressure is psi 200
